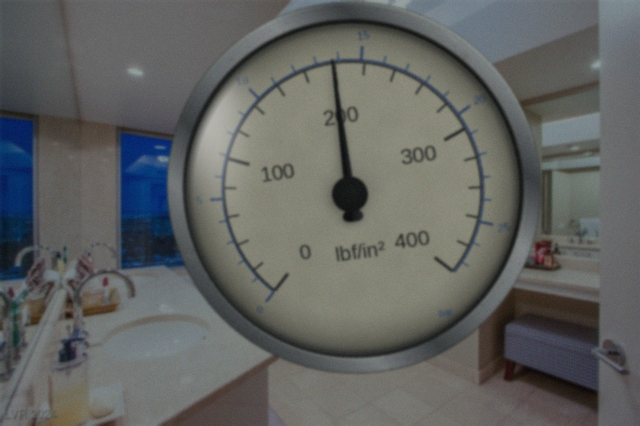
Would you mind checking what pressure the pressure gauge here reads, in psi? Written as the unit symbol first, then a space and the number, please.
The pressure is psi 200
